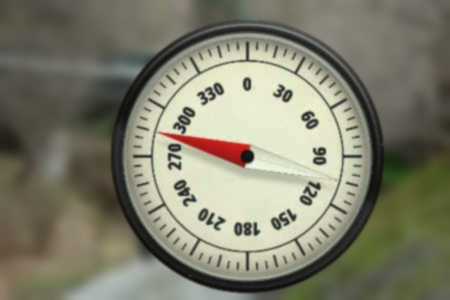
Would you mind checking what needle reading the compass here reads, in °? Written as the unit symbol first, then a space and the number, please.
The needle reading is ° 285
